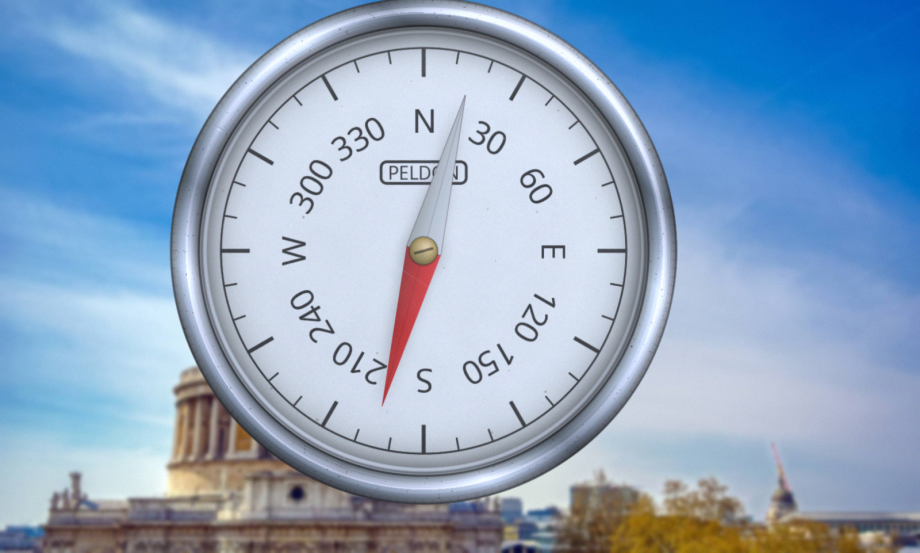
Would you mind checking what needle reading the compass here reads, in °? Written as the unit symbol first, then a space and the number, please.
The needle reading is ° 195
